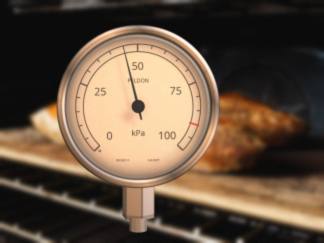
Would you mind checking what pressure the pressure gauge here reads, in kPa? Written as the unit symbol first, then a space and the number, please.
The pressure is kPa 45
